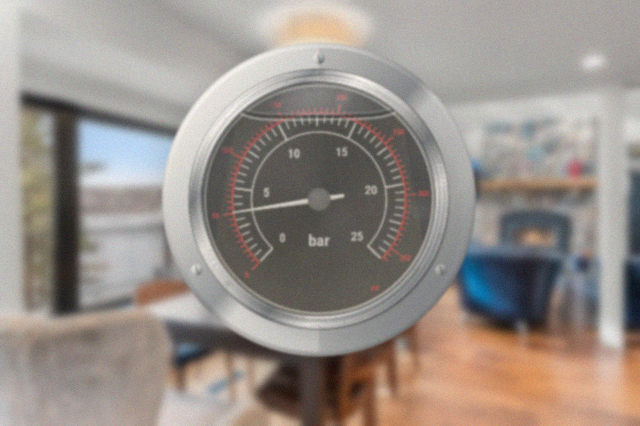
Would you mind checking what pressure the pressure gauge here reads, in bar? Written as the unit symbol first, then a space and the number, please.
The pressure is bar 3.5
